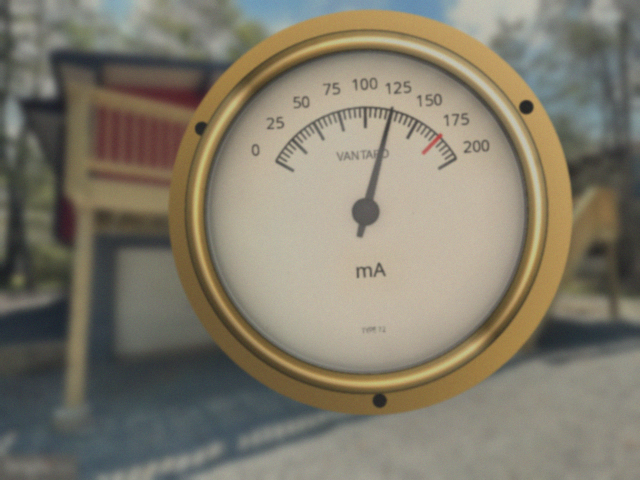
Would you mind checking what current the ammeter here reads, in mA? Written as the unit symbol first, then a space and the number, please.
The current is mA 125
